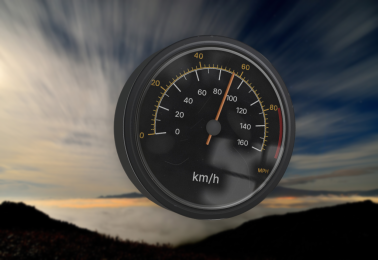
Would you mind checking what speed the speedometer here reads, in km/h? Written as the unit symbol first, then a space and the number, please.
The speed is km/h 90
